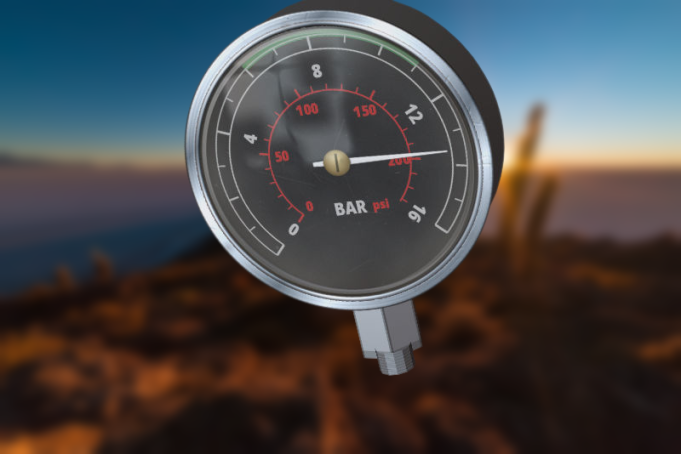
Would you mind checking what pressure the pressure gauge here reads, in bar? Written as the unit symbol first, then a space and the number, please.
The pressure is bar 13.5
